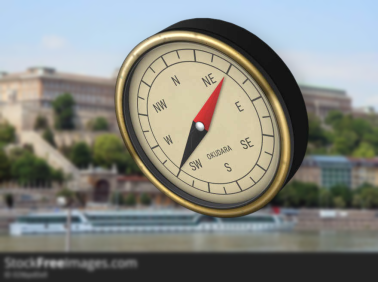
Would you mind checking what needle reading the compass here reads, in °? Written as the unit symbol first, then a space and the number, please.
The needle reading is ° 60
